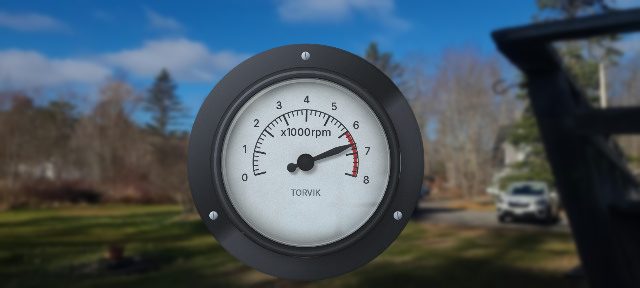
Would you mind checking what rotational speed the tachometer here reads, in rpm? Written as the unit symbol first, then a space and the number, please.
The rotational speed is rpm 6600
